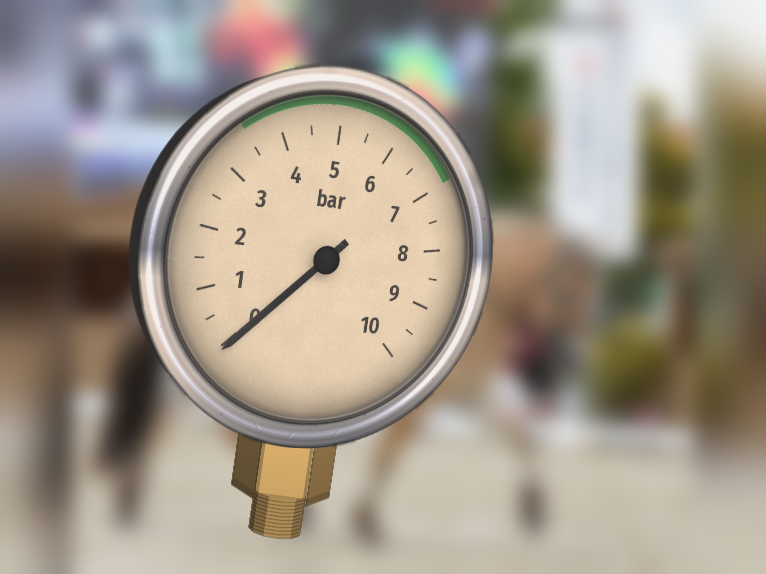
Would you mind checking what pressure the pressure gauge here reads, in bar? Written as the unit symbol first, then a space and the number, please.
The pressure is bar 0
